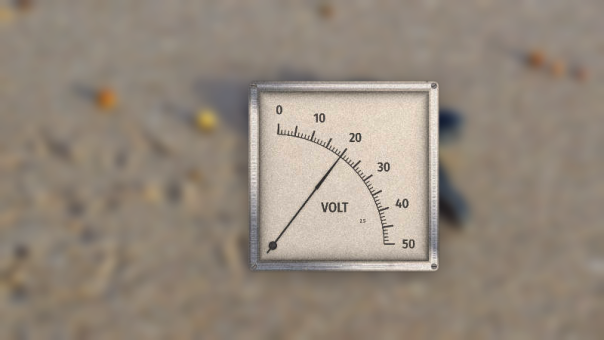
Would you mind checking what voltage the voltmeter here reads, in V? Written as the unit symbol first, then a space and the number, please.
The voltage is V 20
